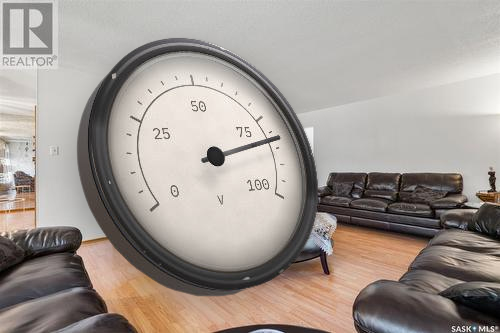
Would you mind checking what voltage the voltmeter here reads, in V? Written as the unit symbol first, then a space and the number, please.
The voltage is V 82.5
